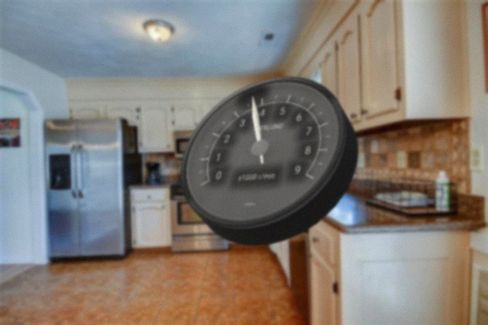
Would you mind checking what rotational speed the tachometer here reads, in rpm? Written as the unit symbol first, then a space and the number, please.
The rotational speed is rpm 3750
